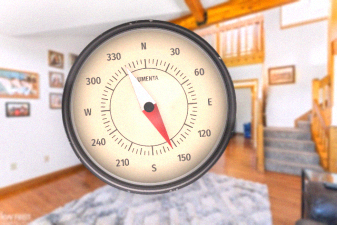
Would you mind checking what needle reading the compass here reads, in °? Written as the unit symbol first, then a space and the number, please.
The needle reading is ° 155
